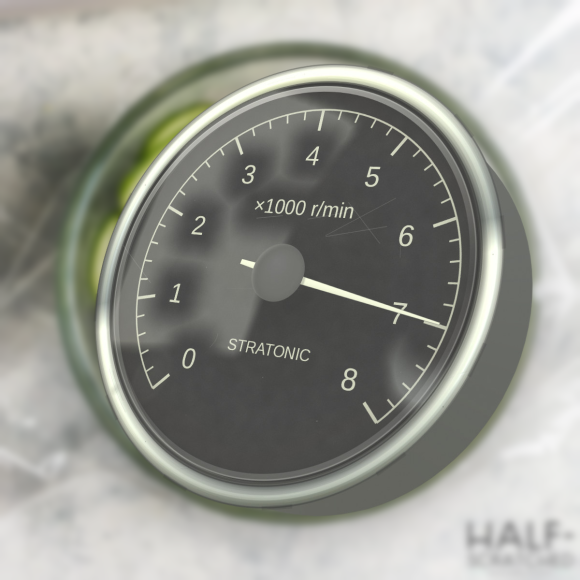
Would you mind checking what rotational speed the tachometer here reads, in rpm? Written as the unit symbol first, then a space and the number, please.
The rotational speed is rpm 7000
